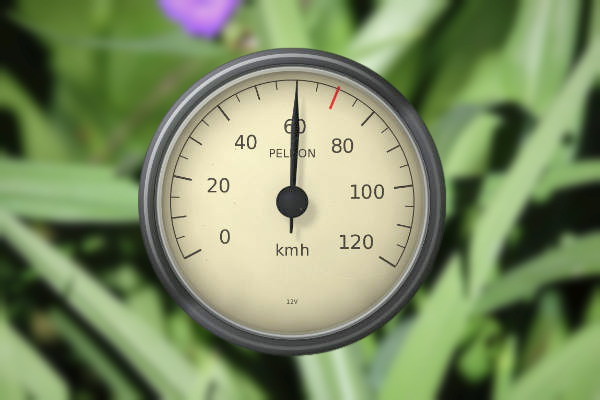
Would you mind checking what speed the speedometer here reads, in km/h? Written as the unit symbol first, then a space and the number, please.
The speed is km/h 60
